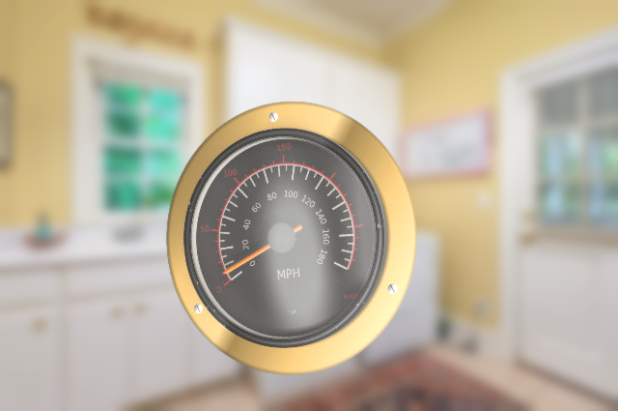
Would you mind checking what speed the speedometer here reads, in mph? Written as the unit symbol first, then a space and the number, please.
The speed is mph 5
